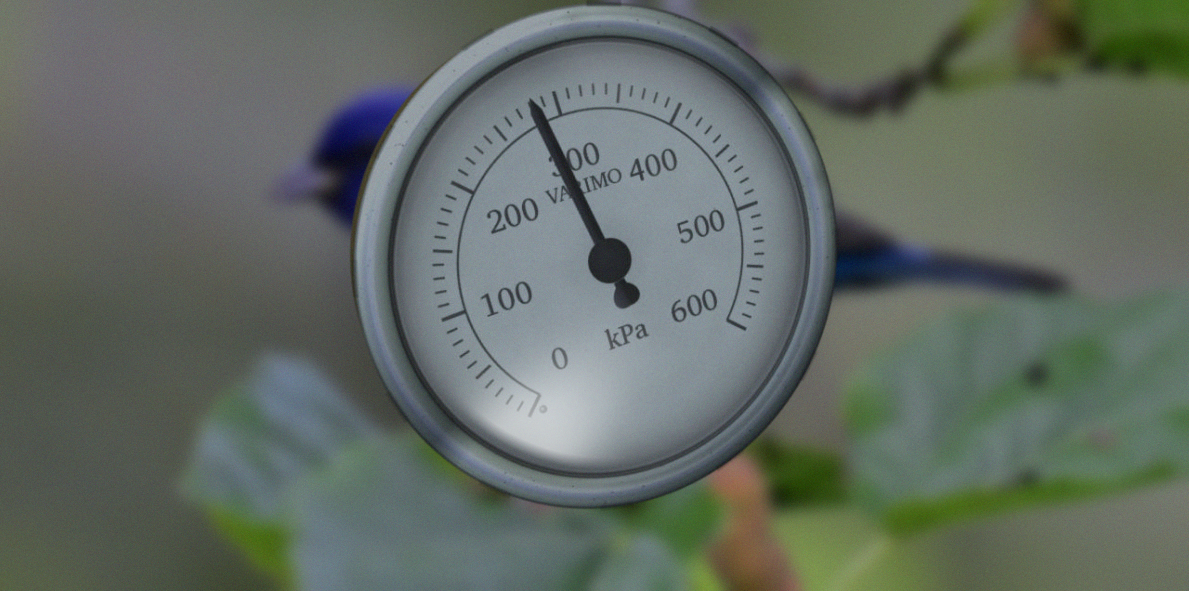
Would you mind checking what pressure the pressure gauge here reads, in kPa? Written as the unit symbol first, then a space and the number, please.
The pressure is kPa 280
